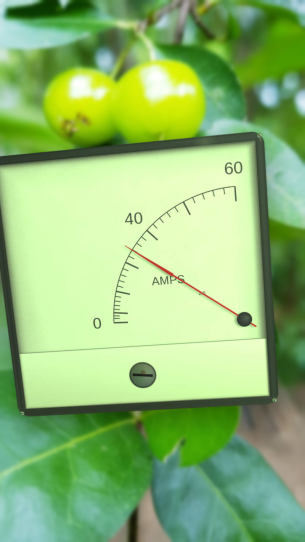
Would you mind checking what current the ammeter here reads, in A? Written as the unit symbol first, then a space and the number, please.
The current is A 34
